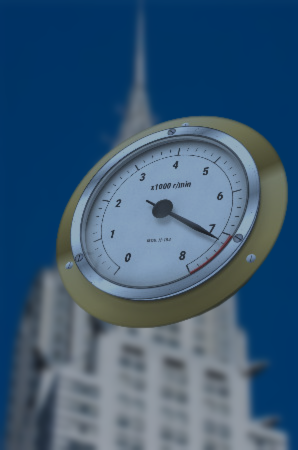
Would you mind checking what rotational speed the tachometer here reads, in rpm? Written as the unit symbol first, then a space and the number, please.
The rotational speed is rpm 7200
